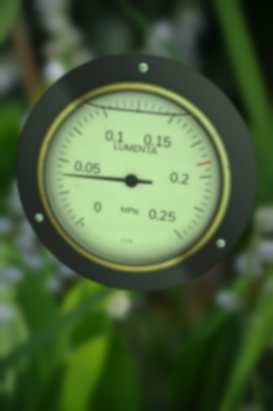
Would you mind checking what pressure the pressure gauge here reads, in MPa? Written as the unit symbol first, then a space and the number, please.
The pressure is MPa 0.04
